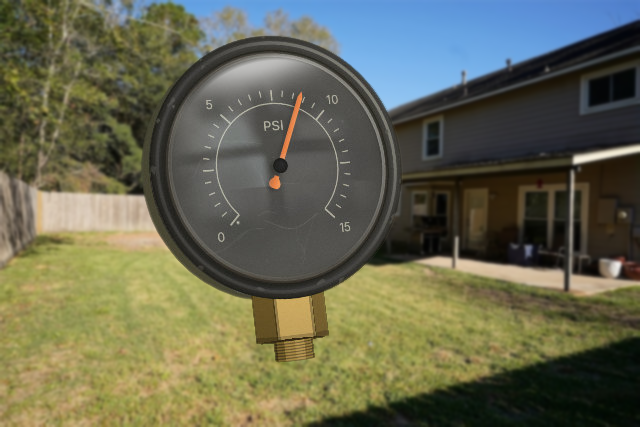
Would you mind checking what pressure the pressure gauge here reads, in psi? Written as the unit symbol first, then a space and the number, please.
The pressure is psi 8.75
